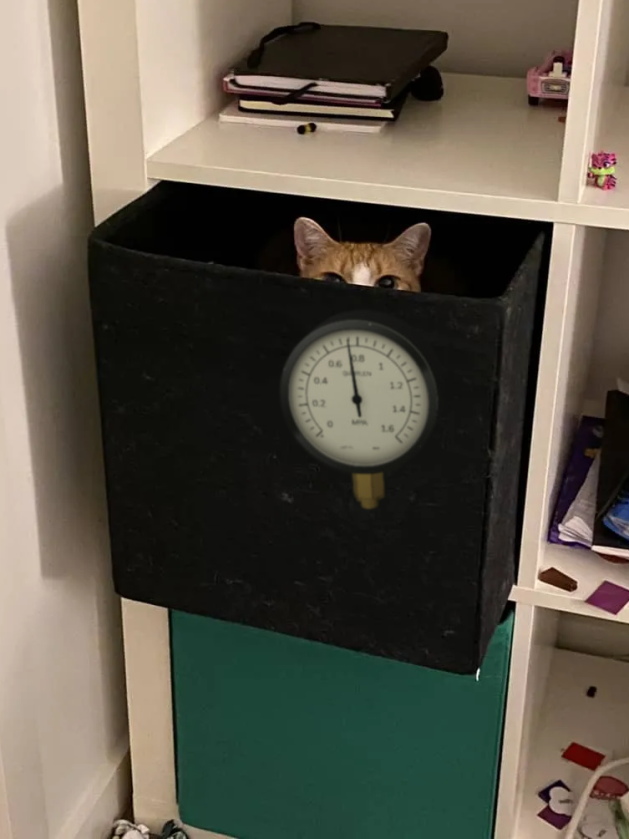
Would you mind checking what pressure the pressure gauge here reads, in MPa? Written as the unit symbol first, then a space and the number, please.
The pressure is MPa 0.75
